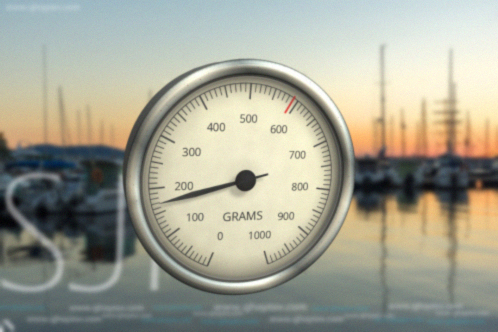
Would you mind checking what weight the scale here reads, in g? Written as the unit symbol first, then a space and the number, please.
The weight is g 170
